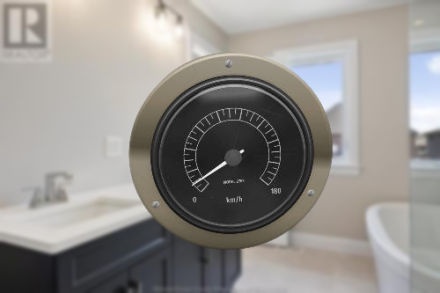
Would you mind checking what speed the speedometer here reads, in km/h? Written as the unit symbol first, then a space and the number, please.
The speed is km/h 10
